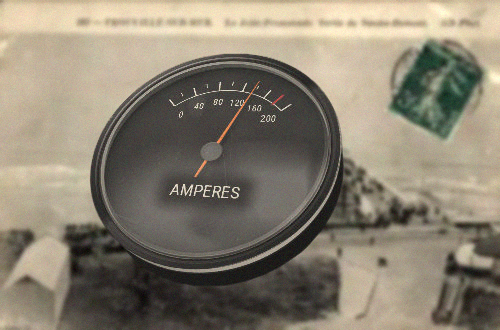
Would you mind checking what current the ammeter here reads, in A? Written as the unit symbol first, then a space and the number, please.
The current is A 140
